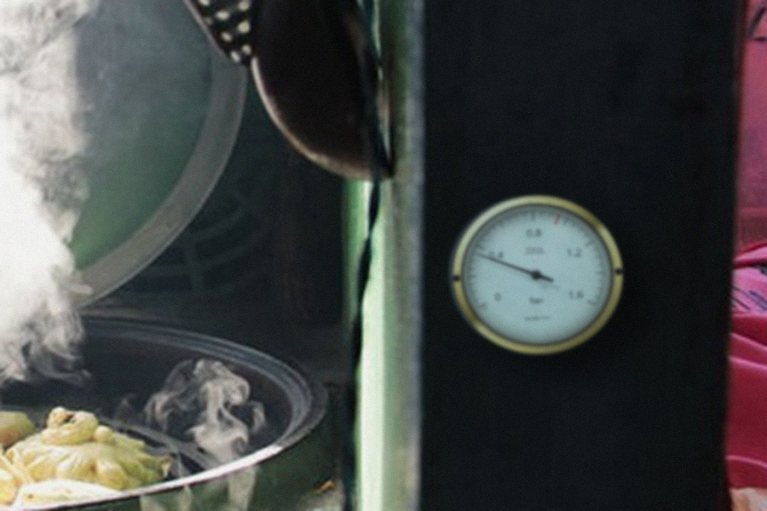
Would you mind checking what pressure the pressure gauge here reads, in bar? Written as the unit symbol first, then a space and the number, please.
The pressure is bar 0.35
